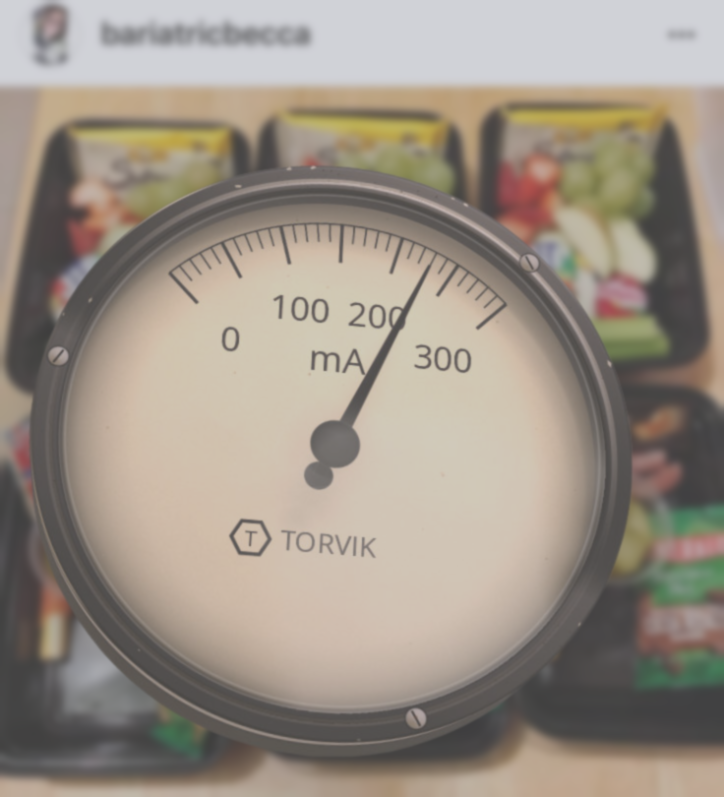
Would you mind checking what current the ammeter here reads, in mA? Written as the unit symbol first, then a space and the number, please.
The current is mA 230
